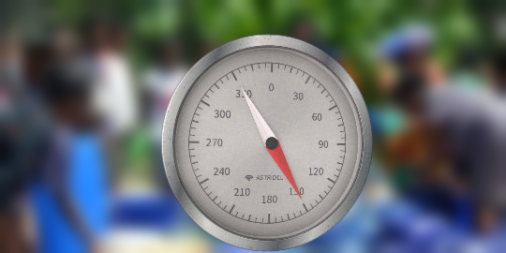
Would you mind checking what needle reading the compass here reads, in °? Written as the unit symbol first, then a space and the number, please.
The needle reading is ° 150
